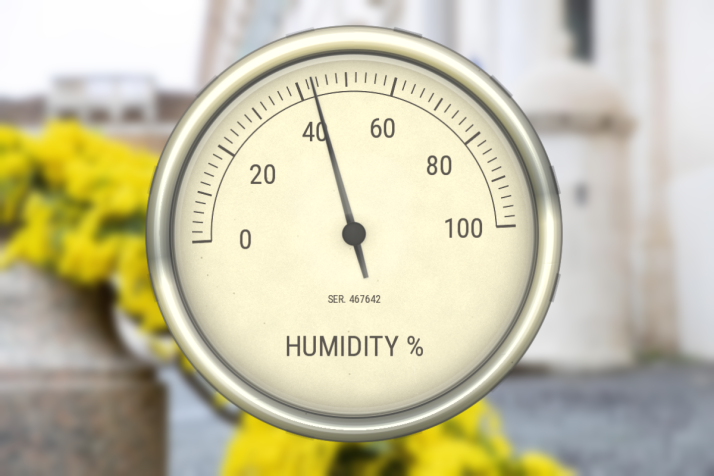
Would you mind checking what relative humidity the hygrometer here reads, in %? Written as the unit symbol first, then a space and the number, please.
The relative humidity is % 43
